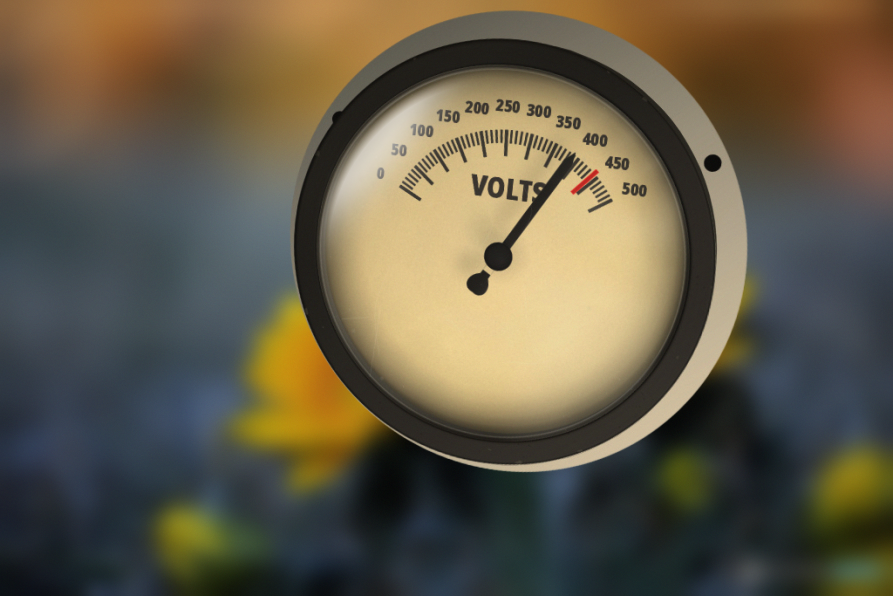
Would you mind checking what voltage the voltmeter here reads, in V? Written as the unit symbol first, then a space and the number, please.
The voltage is V 390
